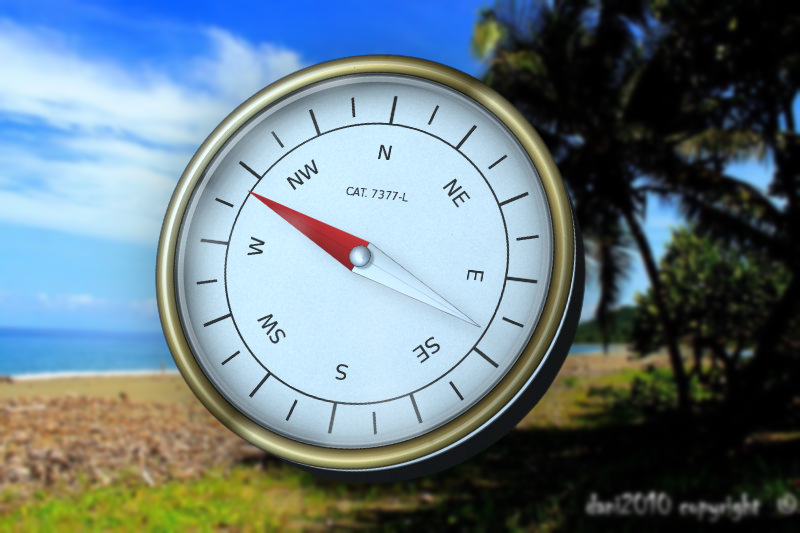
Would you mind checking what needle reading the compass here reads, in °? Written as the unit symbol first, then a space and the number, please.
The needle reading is ° 292.5
